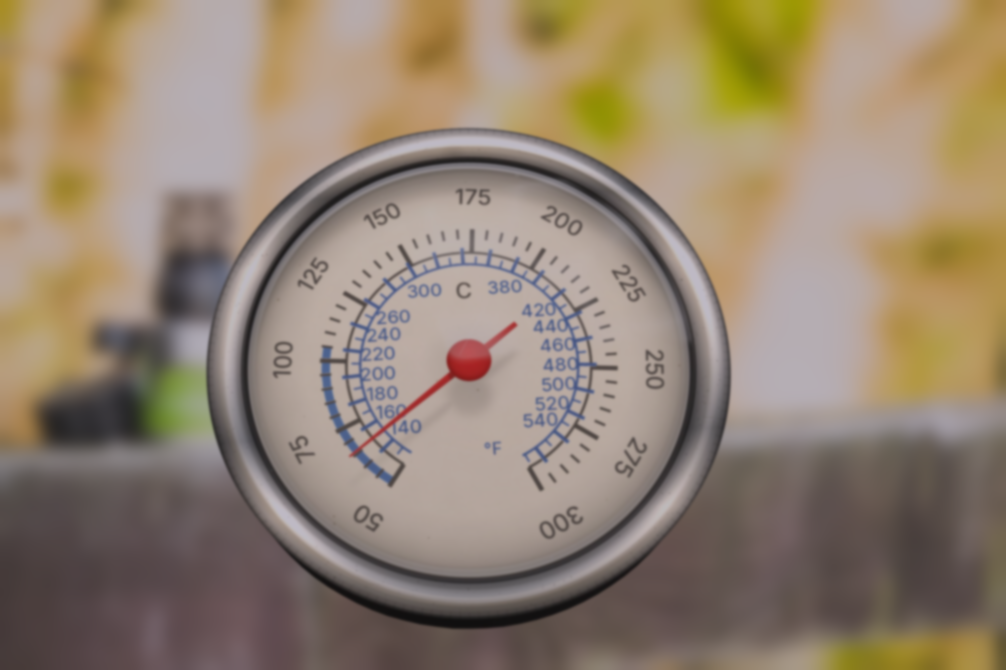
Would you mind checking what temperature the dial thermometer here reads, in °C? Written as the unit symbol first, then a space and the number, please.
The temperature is °C 65
